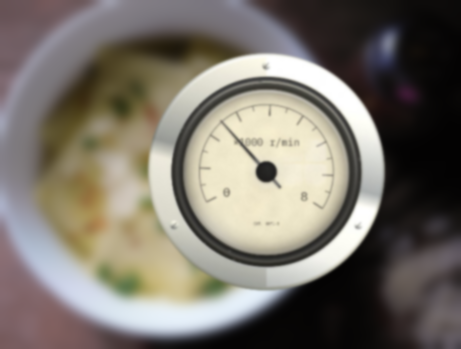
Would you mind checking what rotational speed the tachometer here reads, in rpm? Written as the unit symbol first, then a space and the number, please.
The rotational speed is rpm 2500
